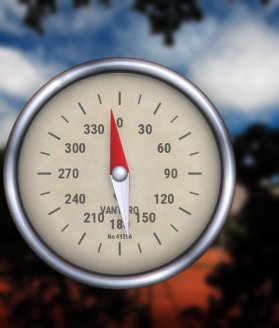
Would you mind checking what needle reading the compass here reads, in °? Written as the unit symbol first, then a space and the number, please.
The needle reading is ° 352.5
